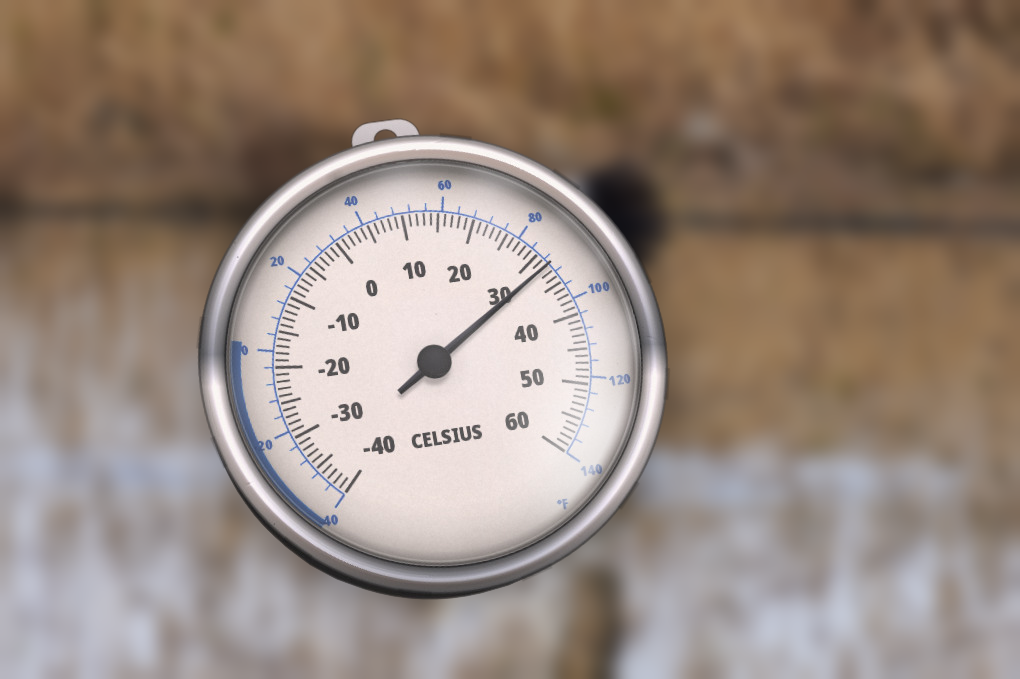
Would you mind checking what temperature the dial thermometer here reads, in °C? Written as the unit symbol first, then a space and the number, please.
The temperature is °C 32
